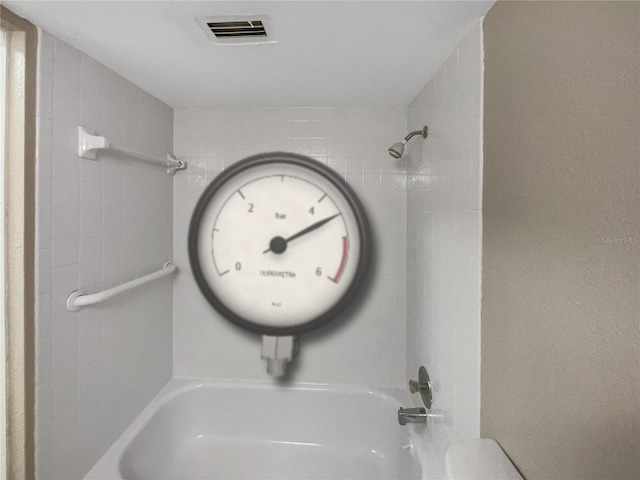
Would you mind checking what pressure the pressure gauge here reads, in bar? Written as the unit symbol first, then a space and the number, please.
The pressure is bar 4.5
